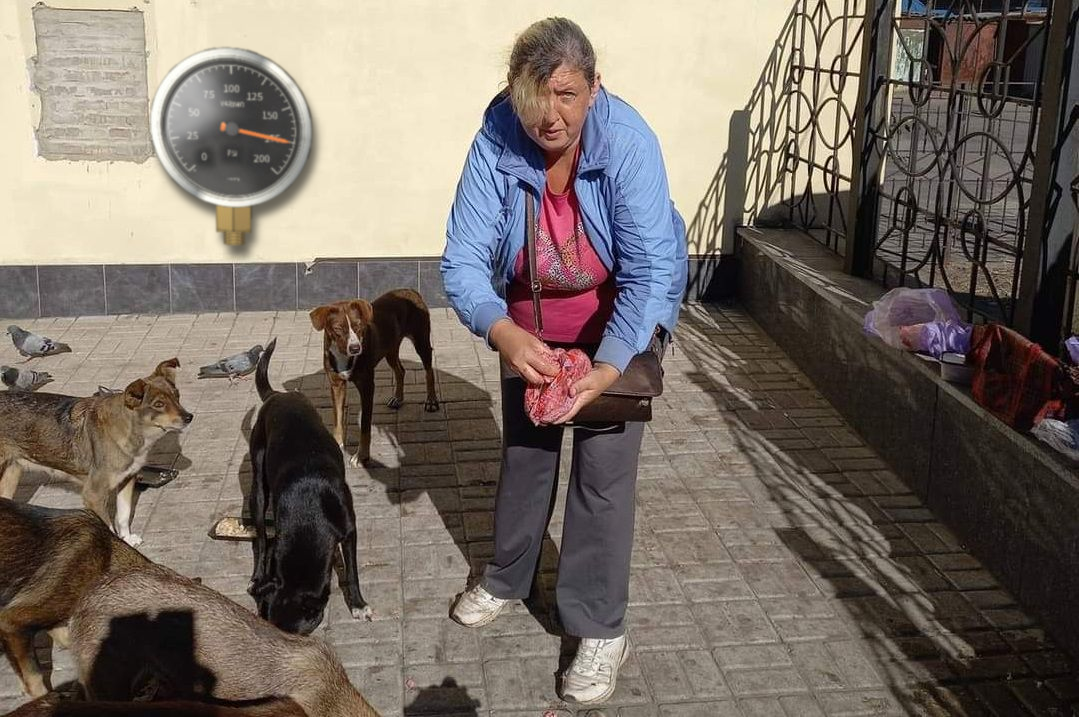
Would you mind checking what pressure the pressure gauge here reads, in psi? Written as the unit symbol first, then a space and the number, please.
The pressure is psi 175
